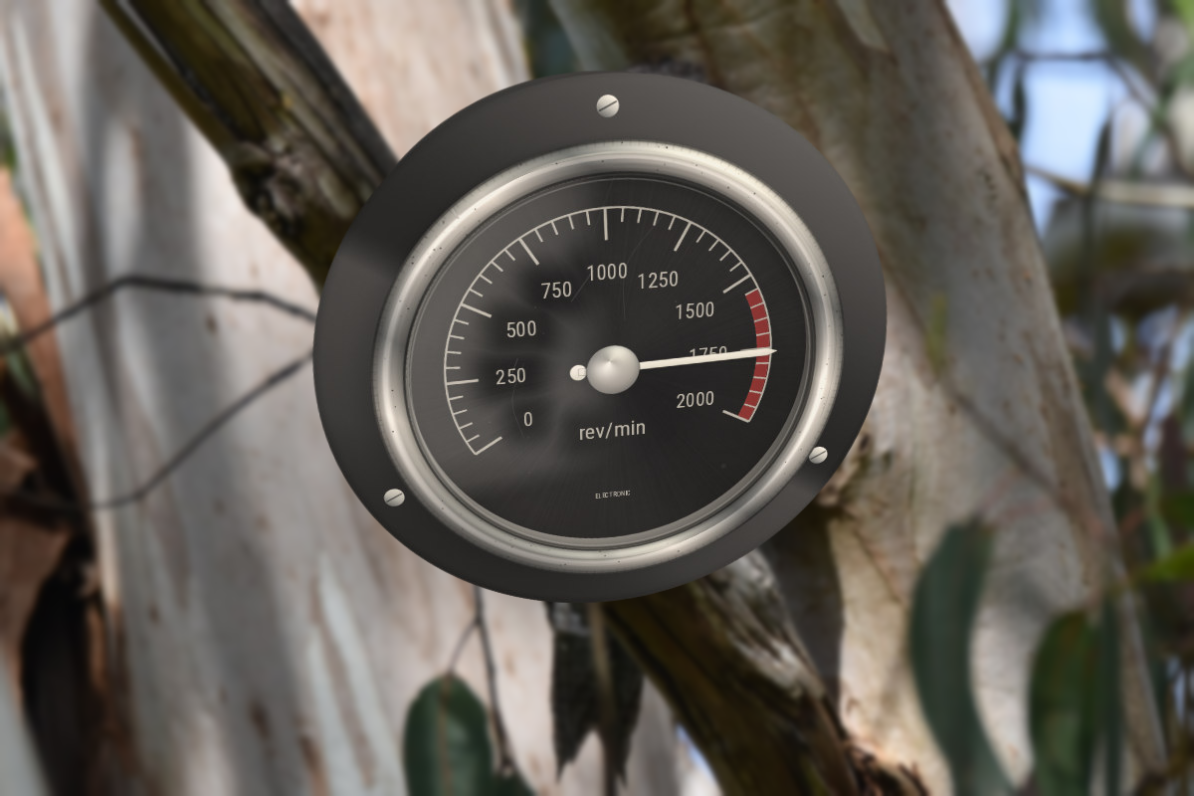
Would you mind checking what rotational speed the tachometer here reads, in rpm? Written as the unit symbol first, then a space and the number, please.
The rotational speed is rpm 1750
